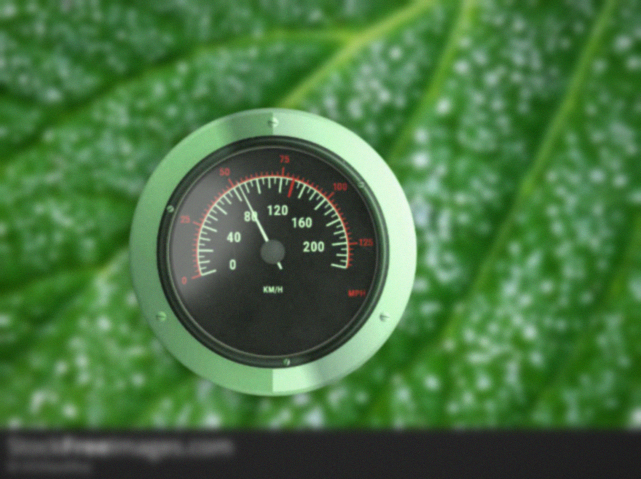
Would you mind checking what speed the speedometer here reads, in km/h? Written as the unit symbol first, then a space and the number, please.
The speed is km/h 85
